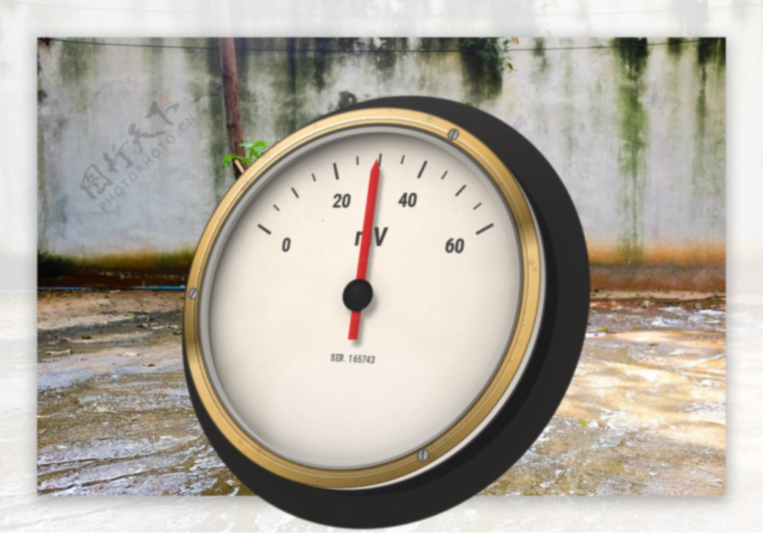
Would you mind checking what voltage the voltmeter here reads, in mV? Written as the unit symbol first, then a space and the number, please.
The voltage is mV 30
